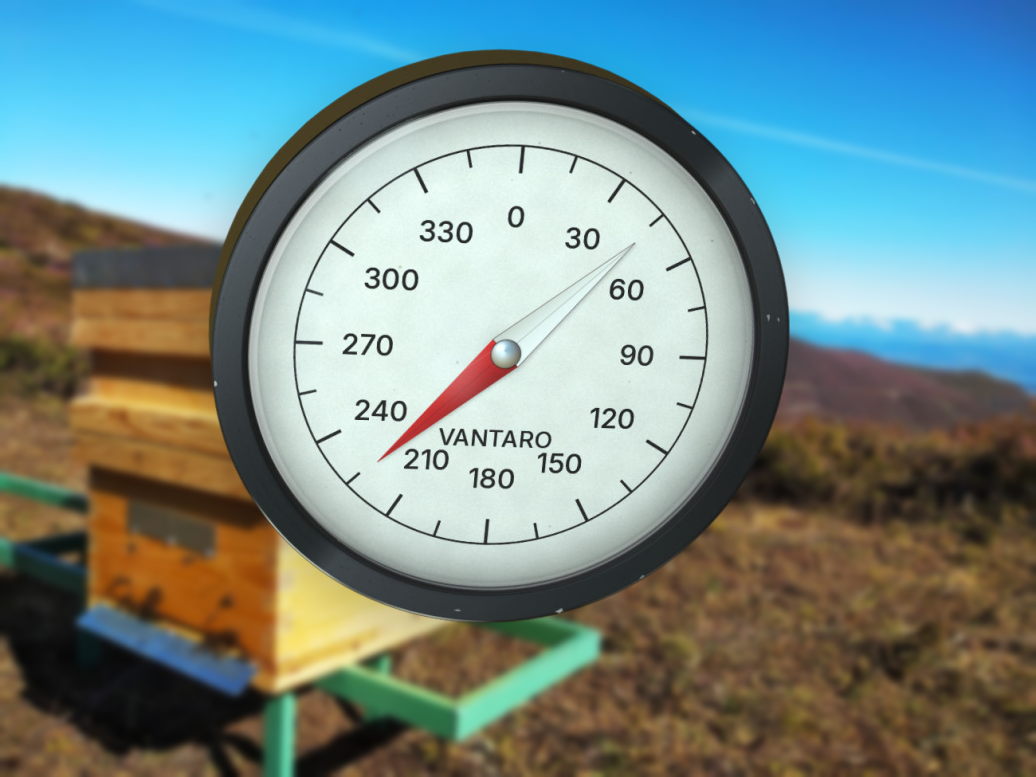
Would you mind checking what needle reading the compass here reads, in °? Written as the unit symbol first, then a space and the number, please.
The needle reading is ° 225
